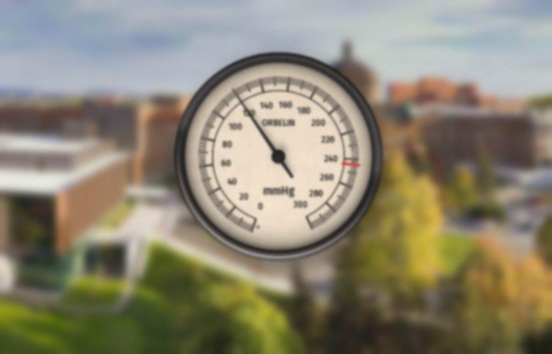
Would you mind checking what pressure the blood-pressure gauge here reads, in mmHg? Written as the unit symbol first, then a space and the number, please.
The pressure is mmHg 120
